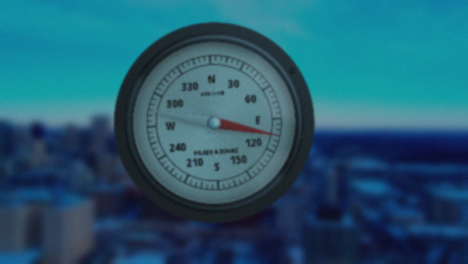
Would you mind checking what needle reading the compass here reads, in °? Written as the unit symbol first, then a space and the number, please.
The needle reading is ° 105
